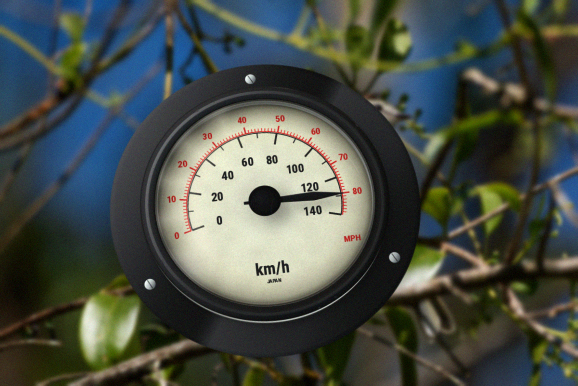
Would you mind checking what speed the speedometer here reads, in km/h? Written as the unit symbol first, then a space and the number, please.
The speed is km/h 130
